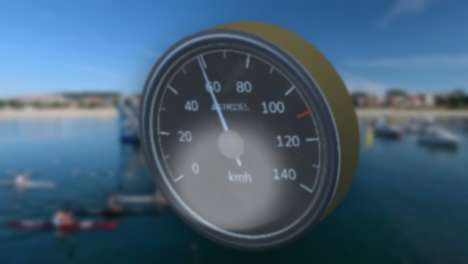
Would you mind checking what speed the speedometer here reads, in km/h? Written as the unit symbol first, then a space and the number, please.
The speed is km/h 60
